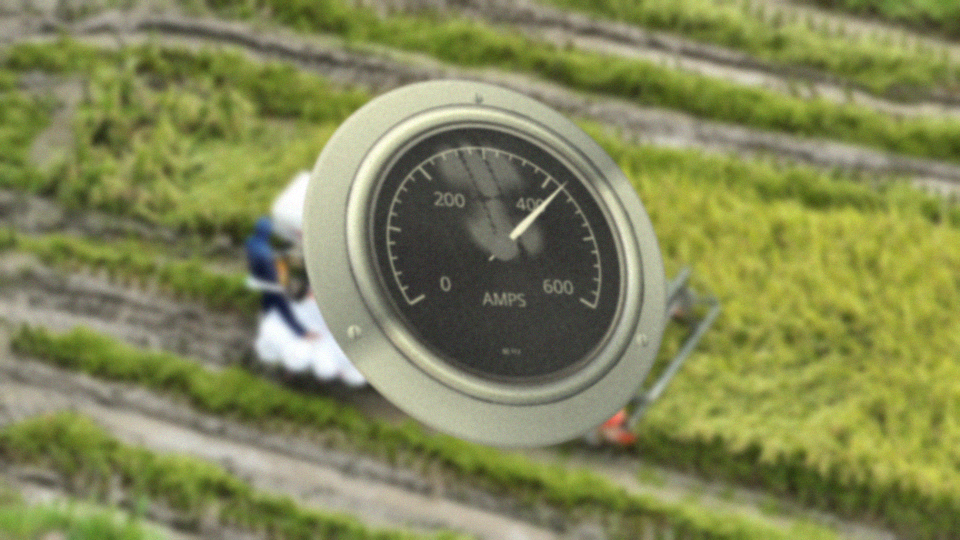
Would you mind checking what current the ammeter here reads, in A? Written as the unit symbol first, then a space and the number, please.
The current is A 420
